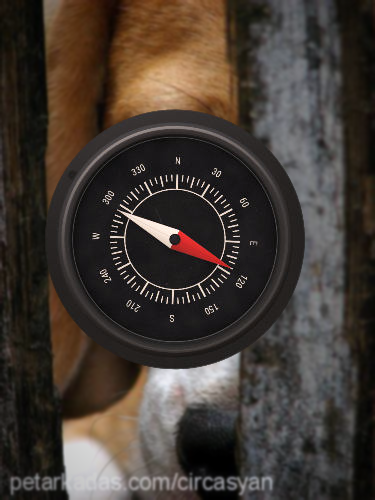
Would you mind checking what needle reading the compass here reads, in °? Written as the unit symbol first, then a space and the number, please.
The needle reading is ° 115
